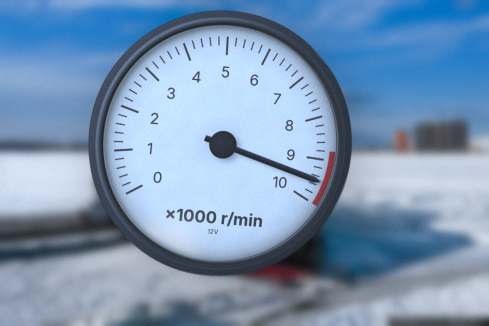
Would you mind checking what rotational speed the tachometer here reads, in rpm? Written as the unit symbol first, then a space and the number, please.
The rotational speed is rpm 9500
